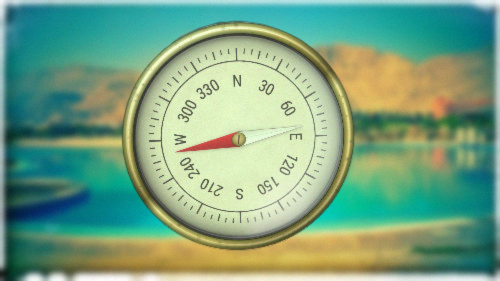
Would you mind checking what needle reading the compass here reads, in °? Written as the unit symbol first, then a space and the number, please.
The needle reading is ° 260
